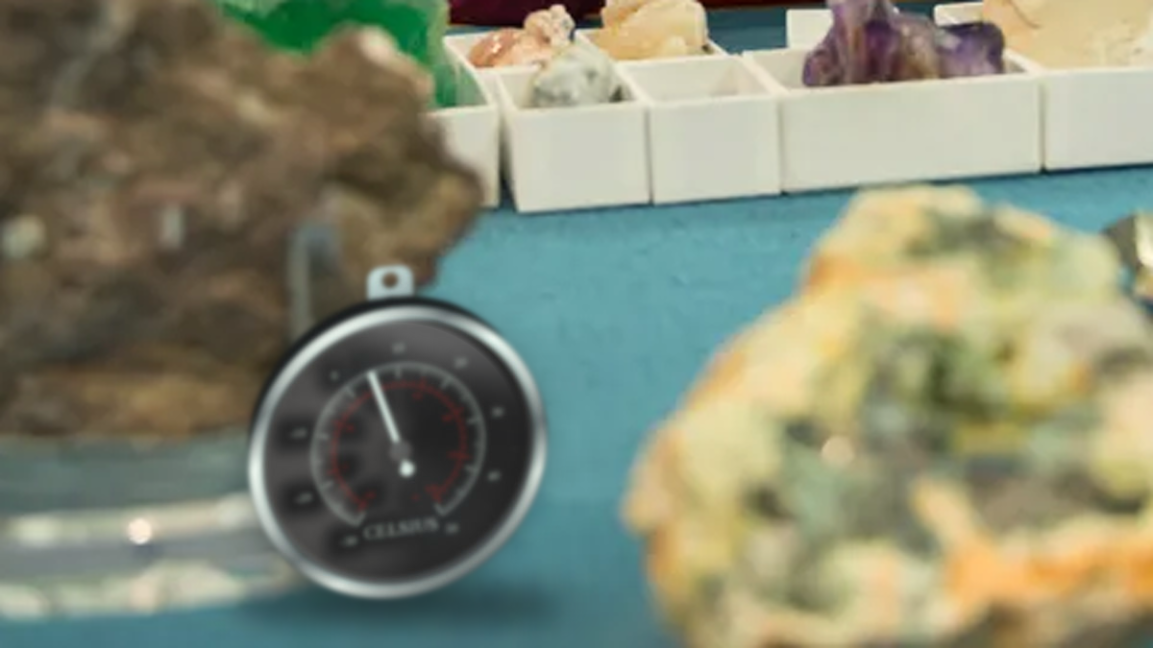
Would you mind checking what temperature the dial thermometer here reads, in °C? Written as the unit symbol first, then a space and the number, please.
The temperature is °C 5
